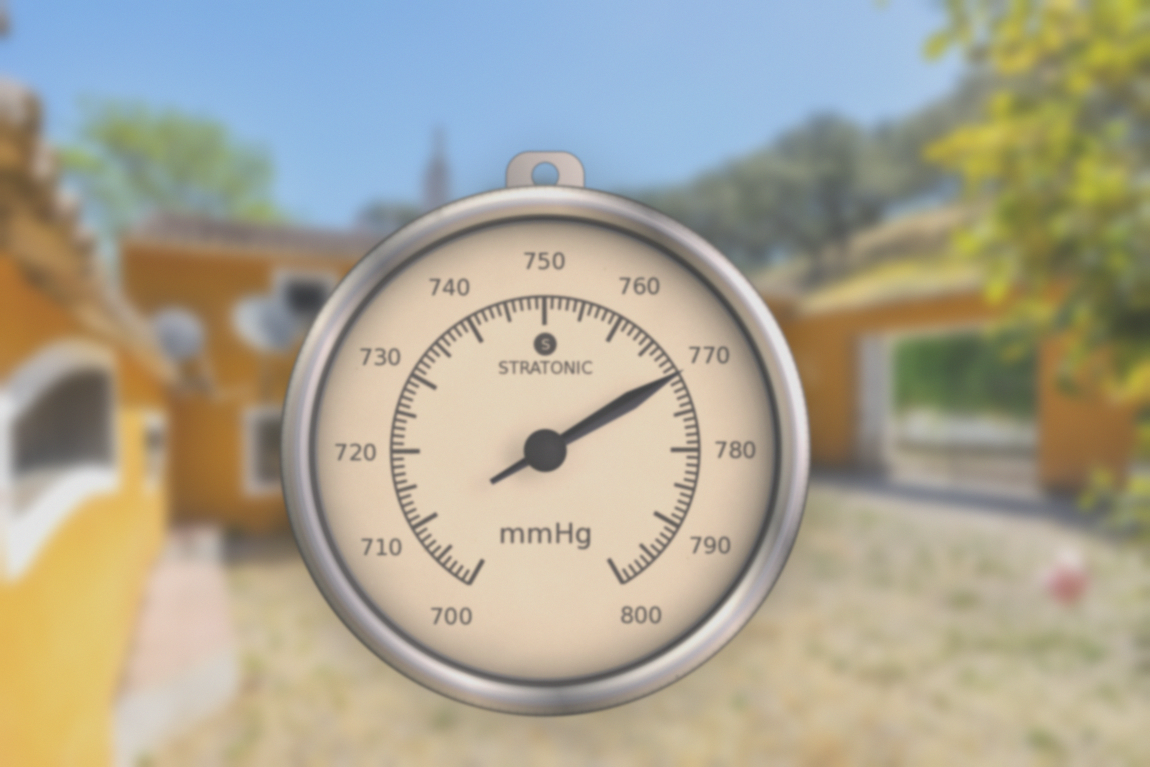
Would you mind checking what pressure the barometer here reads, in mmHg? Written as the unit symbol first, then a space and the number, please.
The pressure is mmHg 770
